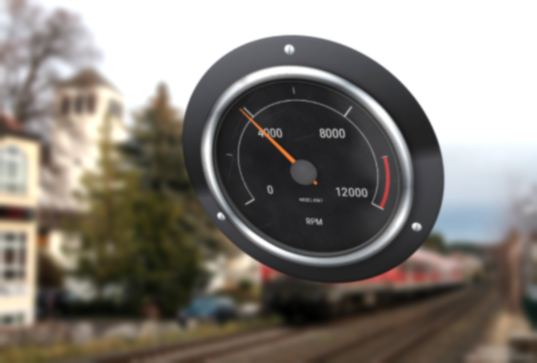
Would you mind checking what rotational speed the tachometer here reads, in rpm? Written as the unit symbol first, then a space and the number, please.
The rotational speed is rpm 4000
